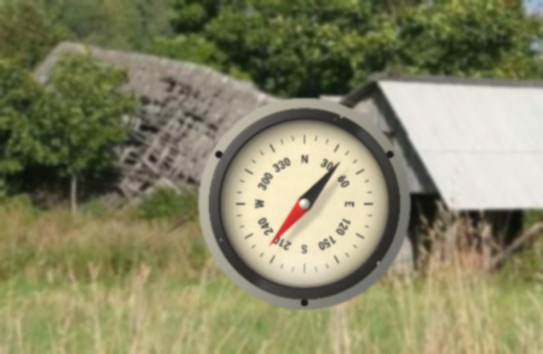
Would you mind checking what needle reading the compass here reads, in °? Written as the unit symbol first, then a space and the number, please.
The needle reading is ° 220
